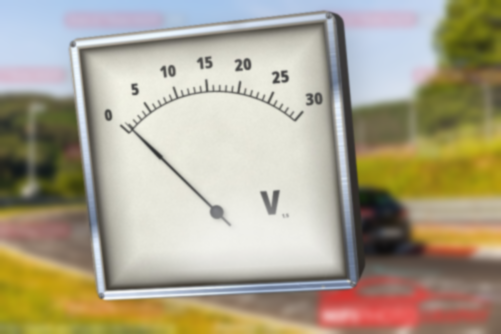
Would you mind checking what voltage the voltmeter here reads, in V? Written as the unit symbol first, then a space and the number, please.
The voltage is V 1
